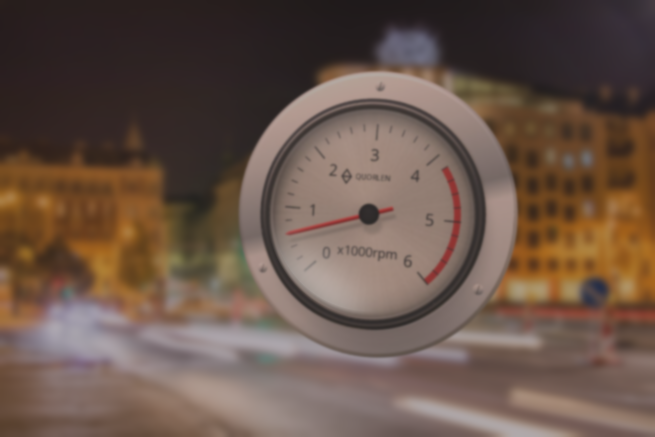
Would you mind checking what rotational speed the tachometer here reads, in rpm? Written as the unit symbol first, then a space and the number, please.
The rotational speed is rpm 600
